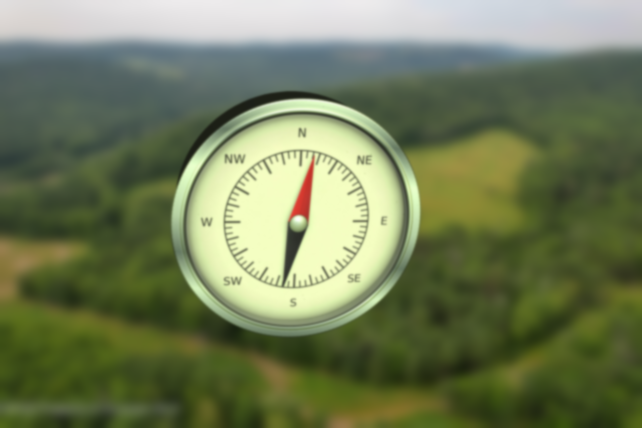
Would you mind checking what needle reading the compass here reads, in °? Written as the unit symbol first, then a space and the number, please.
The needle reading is ° 10
